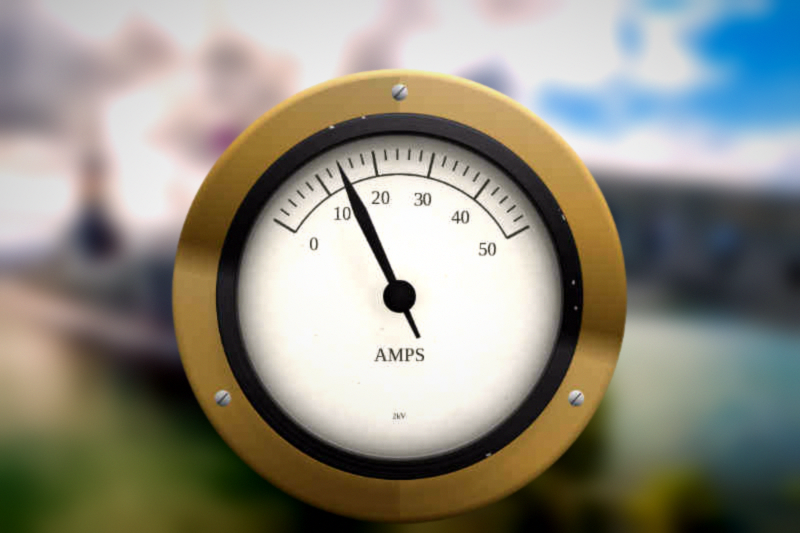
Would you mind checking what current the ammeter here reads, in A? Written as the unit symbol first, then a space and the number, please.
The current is A 14
